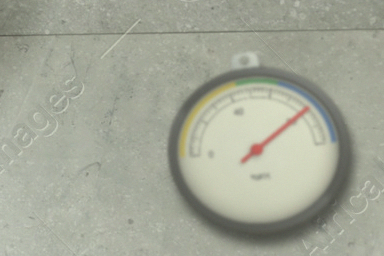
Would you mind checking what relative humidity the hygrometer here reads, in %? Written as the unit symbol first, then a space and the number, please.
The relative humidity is % 80
